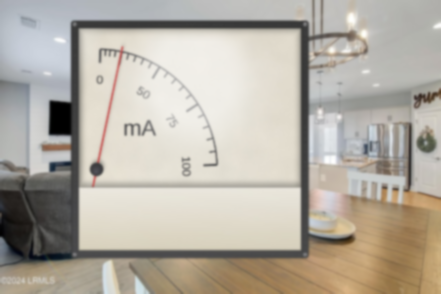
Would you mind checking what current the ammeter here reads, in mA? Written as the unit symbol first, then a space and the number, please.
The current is mA 25
